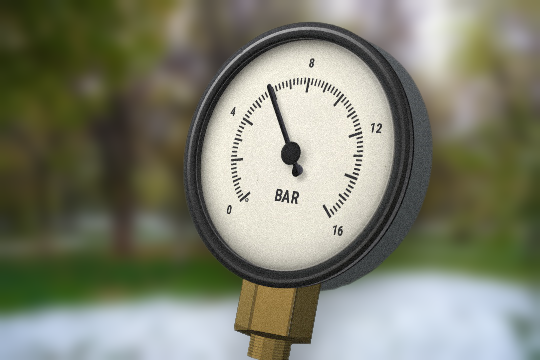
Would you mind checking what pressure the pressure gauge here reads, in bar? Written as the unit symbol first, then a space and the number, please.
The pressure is bar 6
